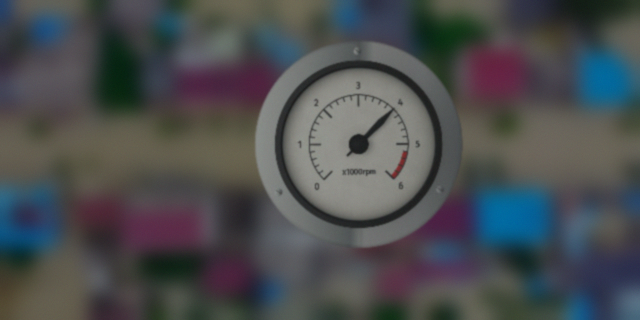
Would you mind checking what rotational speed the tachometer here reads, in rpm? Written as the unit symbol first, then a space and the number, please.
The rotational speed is rpm 4000
